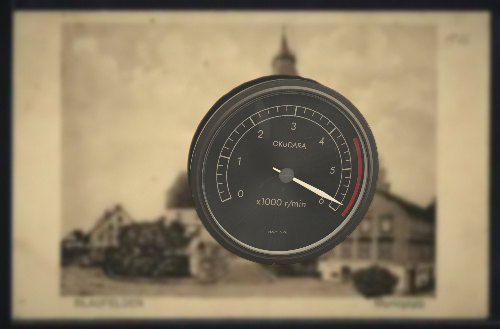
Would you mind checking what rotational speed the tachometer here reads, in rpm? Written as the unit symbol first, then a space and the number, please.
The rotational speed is rpm 5800
